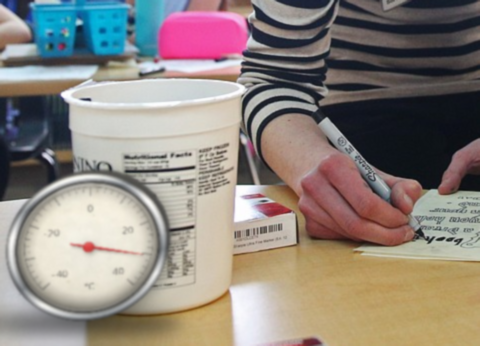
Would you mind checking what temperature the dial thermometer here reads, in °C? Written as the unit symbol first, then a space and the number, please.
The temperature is °C 30
